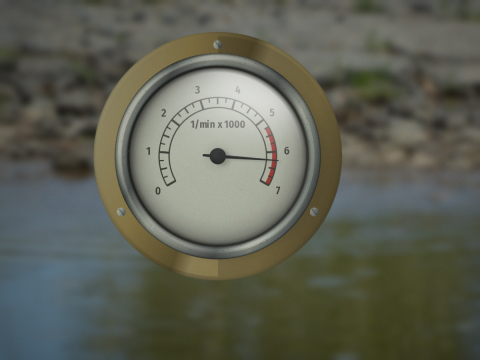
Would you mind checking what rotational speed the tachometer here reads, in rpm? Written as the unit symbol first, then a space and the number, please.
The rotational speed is rpm 6250
